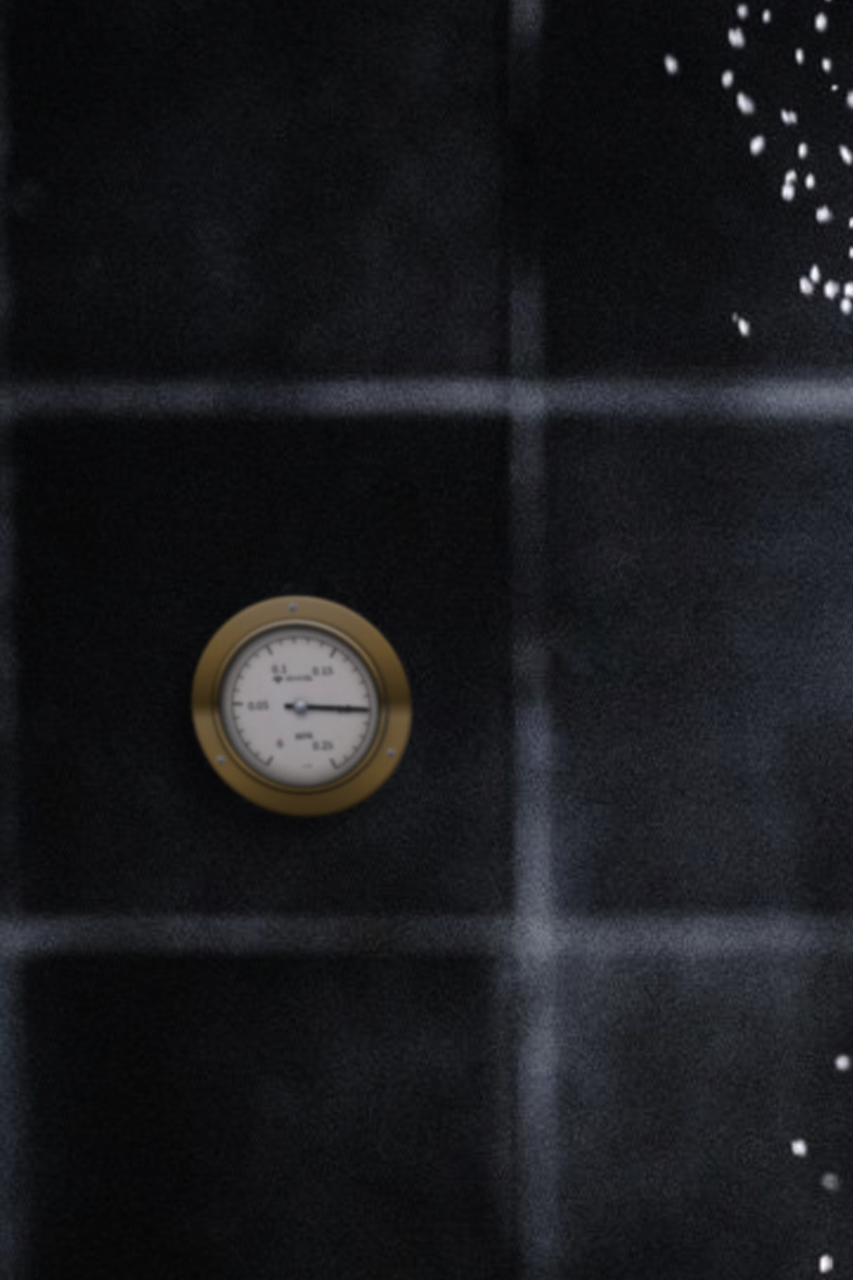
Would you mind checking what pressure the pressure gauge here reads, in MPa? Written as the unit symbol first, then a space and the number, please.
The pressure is MPa 0.2
